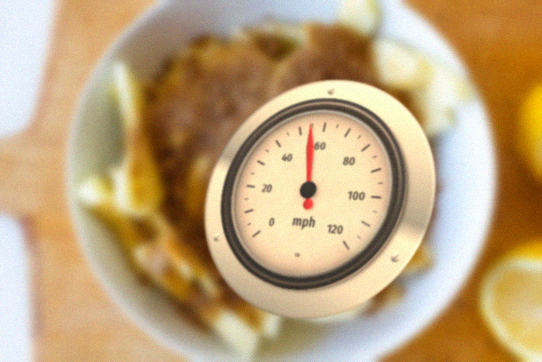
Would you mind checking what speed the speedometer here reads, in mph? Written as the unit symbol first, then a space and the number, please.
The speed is mph 55
